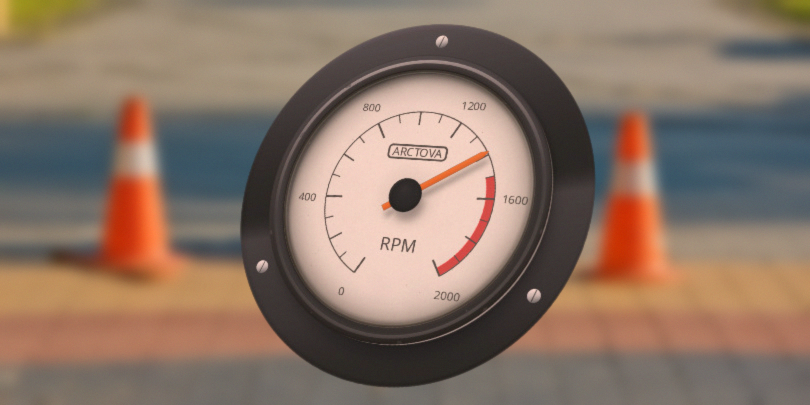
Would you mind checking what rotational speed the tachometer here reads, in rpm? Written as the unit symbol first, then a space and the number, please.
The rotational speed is rpm 1400
